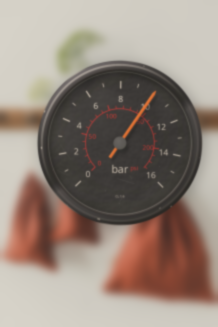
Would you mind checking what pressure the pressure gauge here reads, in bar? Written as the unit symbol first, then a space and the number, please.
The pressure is bar 10
